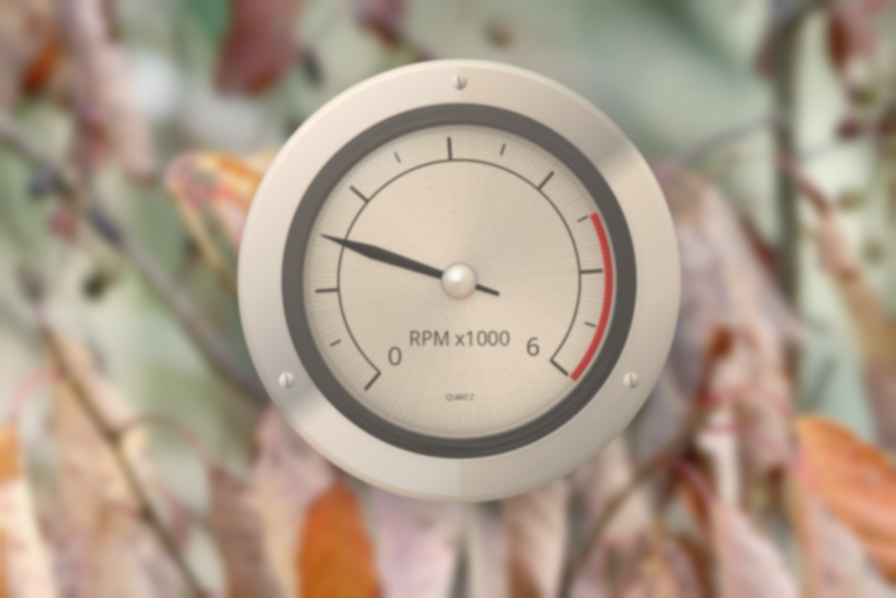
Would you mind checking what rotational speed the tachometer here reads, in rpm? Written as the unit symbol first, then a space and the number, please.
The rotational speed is rpm 1500
